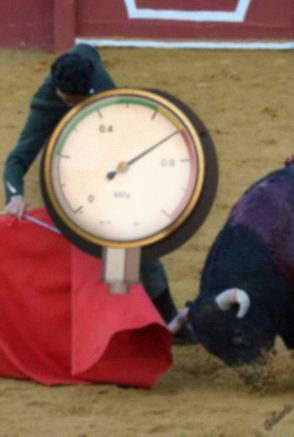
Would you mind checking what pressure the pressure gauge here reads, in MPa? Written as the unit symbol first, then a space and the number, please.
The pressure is MPa 0.7
